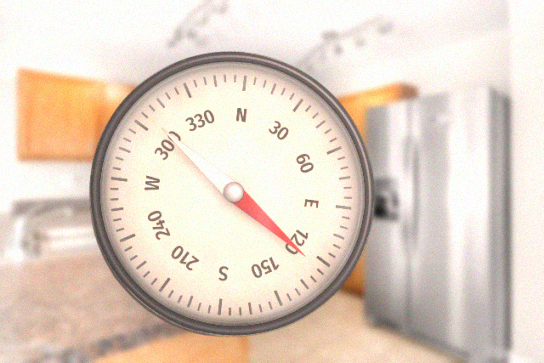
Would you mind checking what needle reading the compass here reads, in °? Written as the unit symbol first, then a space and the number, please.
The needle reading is ° 125
